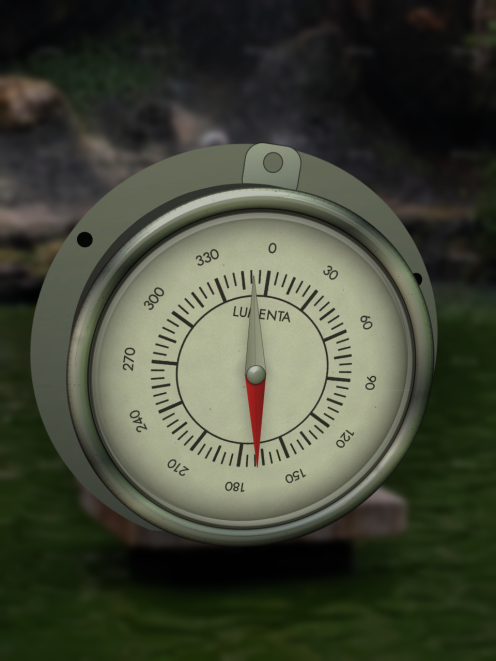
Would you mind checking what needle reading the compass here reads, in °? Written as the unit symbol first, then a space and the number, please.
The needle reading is ° 170
